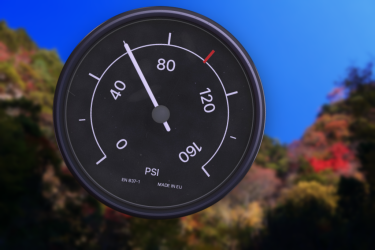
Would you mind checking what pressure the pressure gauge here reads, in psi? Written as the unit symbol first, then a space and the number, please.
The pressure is psi 60
